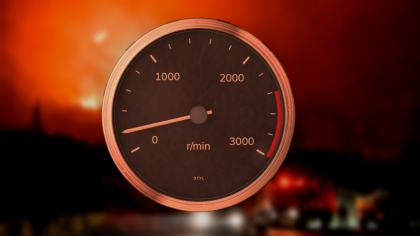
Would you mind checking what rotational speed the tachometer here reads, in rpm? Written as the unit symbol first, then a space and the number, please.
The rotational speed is rpm 200
